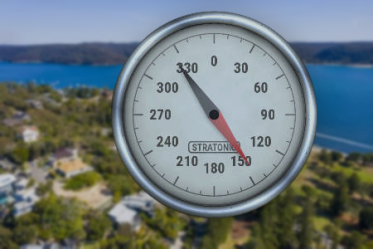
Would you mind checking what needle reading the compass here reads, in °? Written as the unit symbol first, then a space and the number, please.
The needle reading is ° 145
